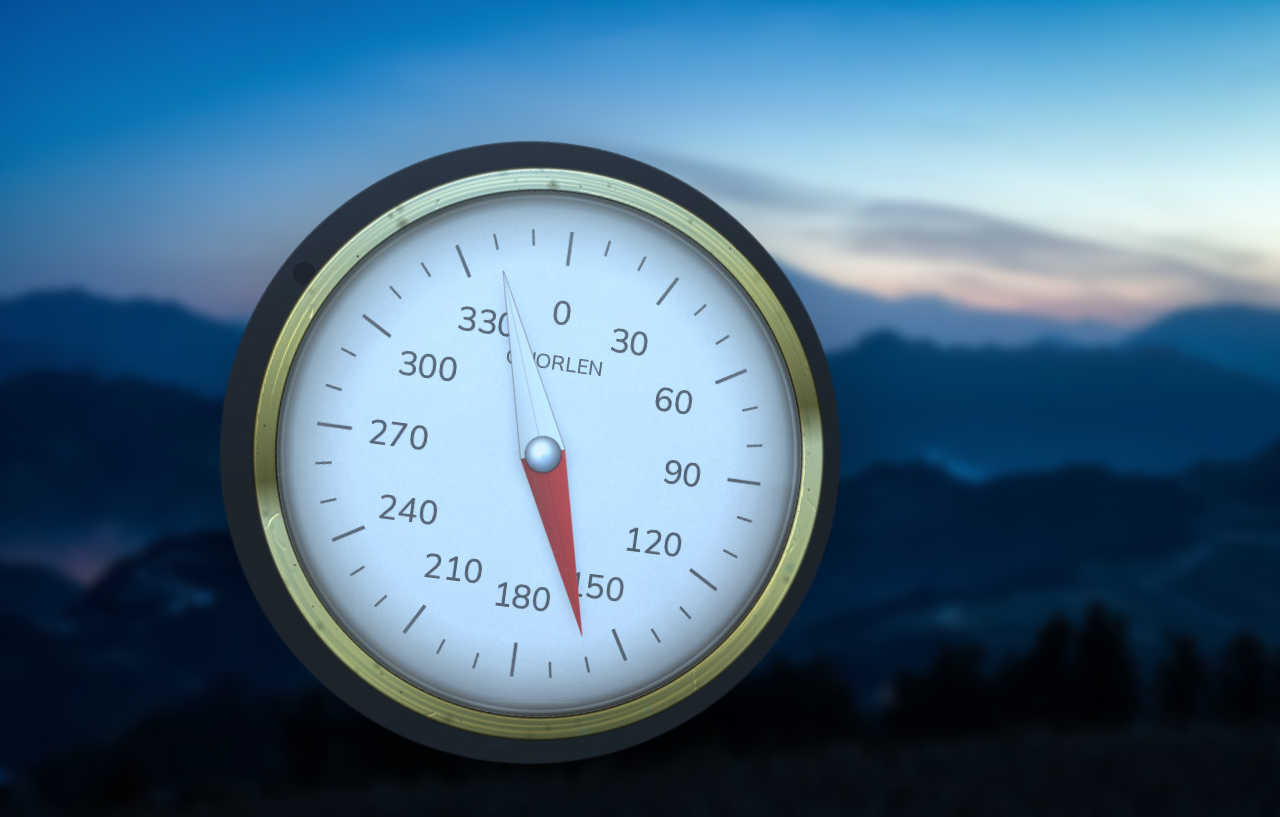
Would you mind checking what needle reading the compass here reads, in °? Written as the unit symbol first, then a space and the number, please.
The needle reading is ° 160
